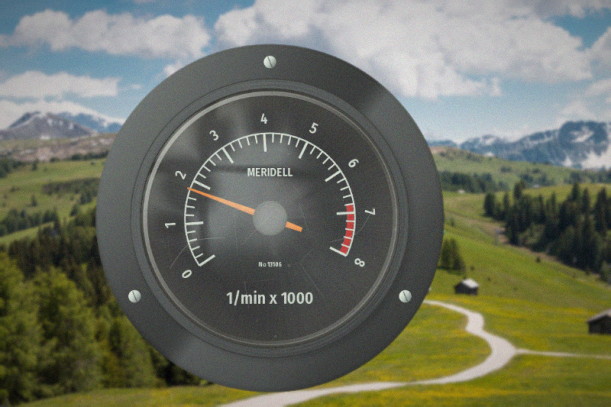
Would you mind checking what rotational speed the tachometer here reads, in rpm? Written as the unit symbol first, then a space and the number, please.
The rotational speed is rpm 1800
